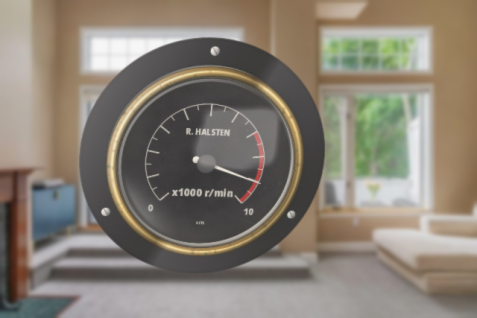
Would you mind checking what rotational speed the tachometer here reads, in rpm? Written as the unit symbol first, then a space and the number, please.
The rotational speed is rpm 9000
